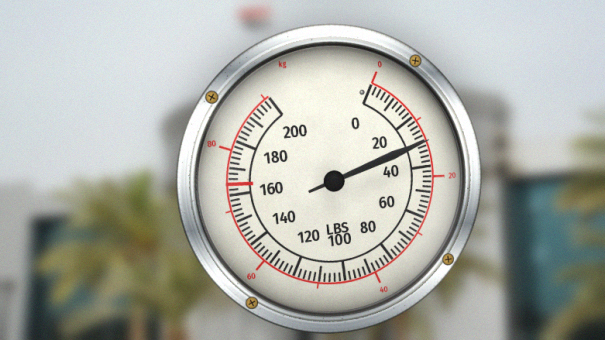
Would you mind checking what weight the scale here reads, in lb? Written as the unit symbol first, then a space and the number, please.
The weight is lb 30
